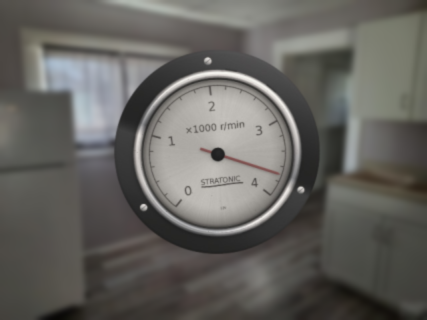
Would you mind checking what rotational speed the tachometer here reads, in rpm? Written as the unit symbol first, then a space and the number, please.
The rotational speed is rpm 3700
